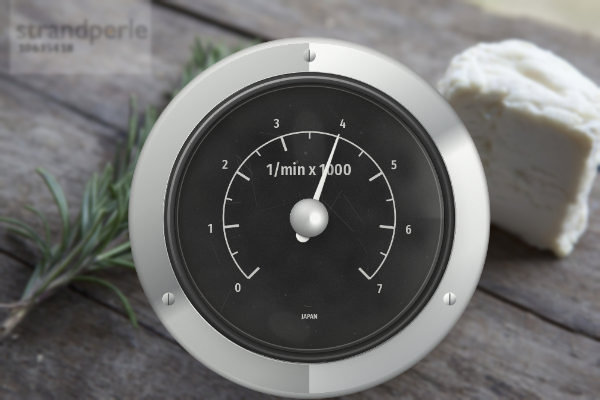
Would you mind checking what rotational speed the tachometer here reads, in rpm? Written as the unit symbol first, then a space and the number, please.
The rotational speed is rpm 4000
